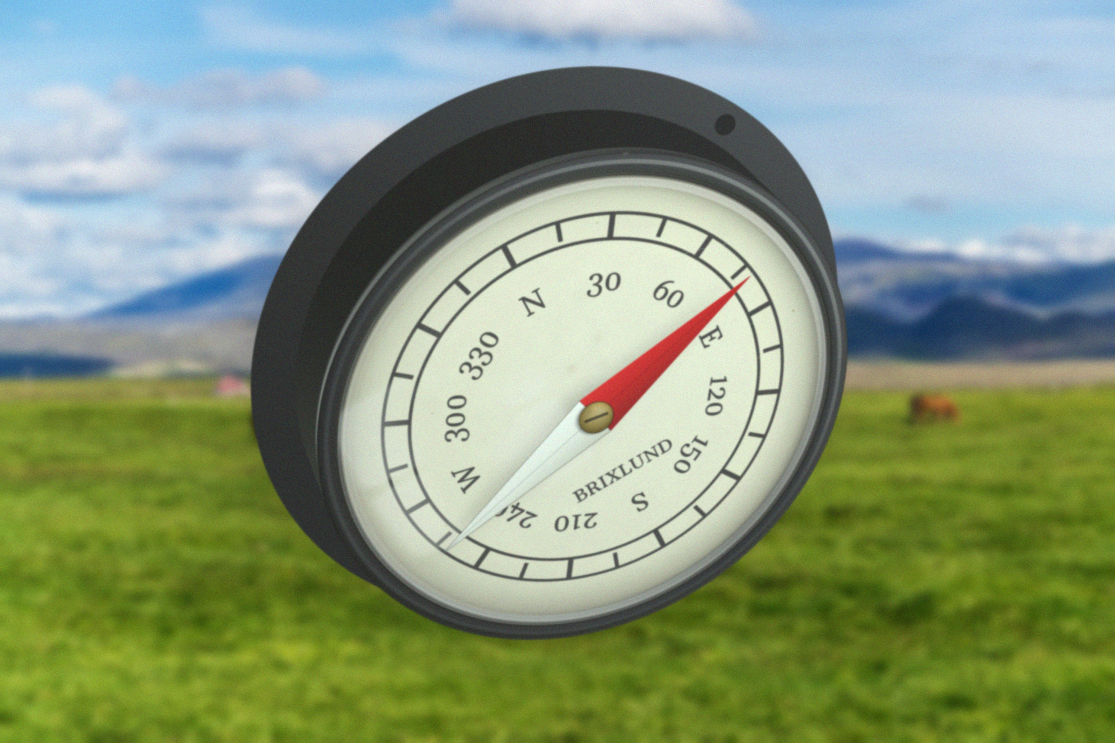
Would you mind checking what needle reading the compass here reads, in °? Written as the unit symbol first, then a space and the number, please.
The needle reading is ° 75
